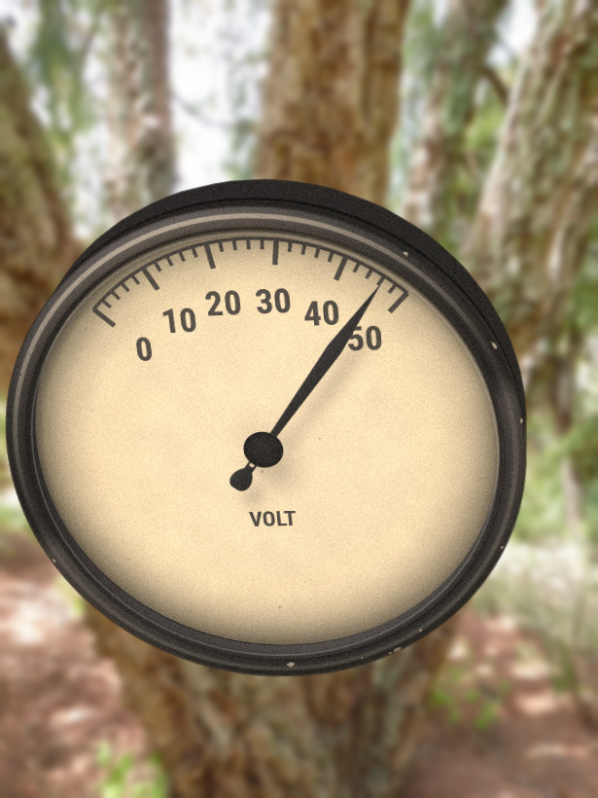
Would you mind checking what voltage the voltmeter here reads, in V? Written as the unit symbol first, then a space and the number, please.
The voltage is V 46
